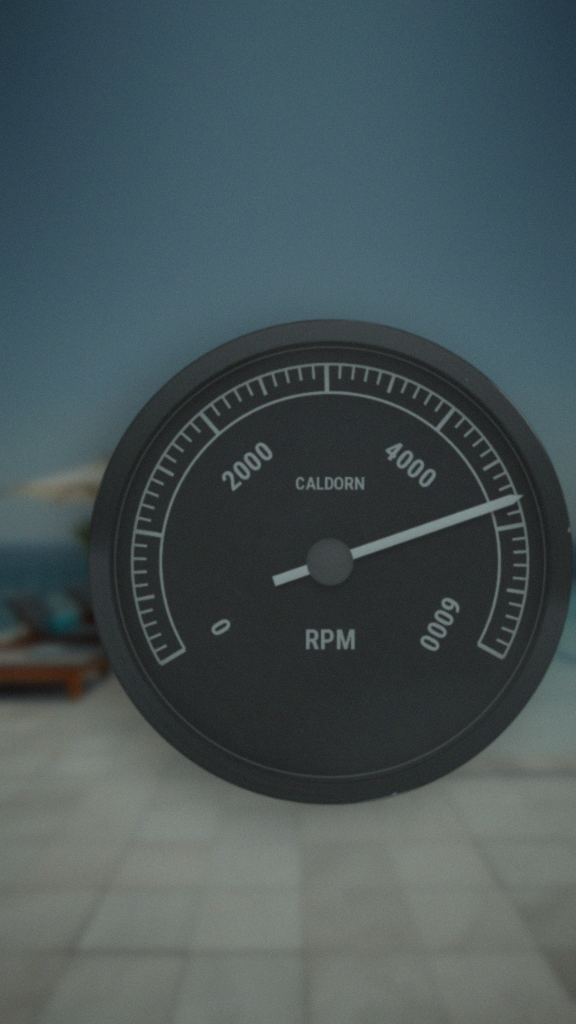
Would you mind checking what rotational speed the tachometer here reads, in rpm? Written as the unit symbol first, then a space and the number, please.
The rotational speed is rpm 4800
